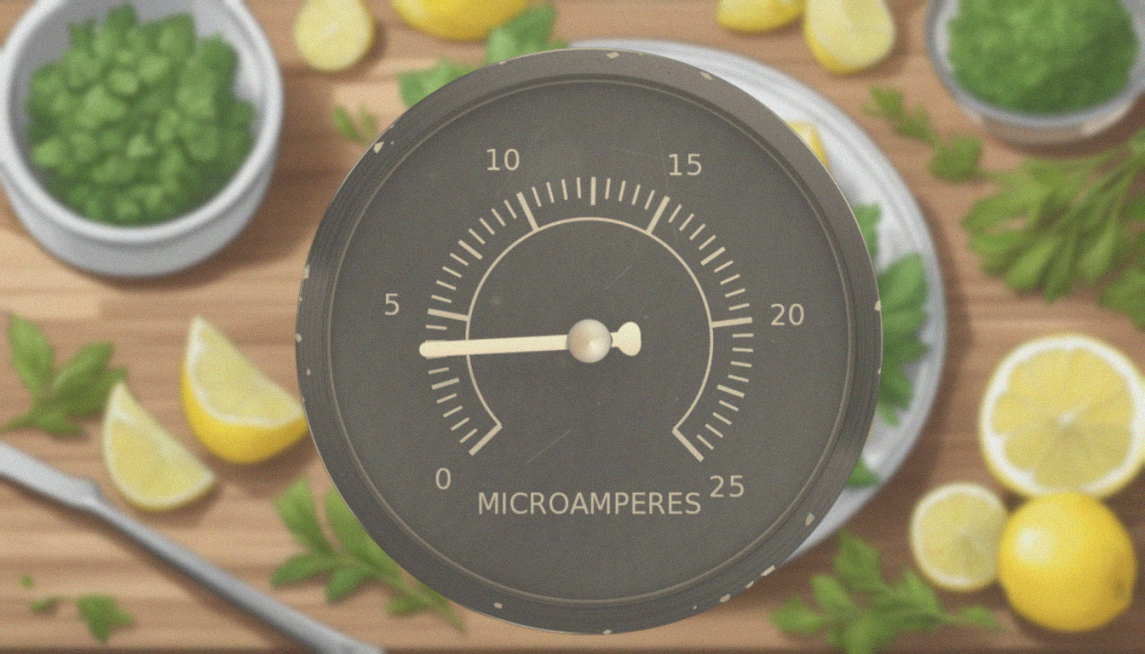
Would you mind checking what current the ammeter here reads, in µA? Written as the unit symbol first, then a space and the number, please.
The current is µA 3.75
